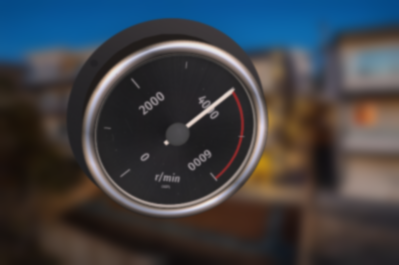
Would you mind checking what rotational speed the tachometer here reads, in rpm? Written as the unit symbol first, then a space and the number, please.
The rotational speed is rpm 4000
